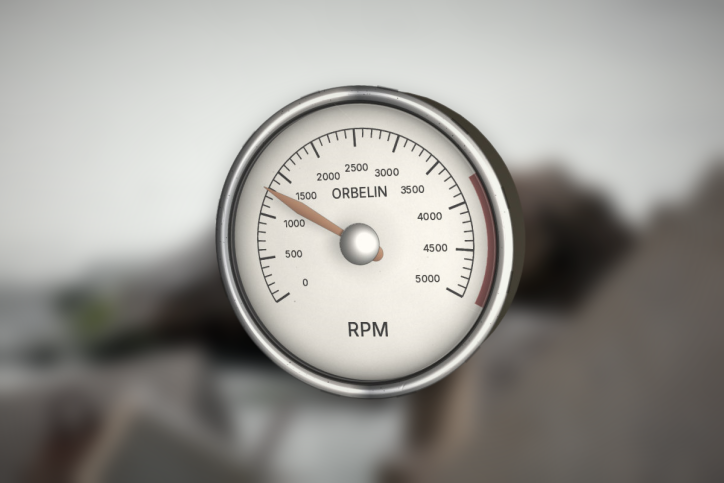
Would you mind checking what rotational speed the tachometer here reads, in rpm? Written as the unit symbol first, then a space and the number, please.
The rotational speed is rpm 1300
